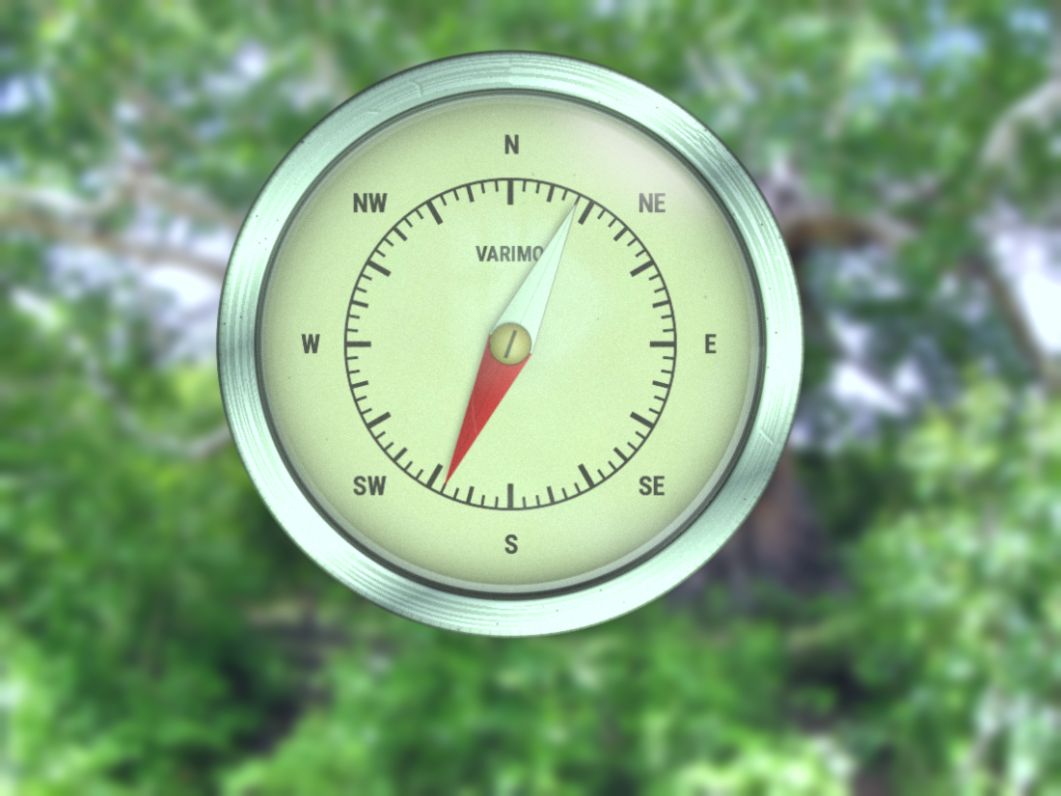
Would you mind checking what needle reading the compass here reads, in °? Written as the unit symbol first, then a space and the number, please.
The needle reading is ° 205
